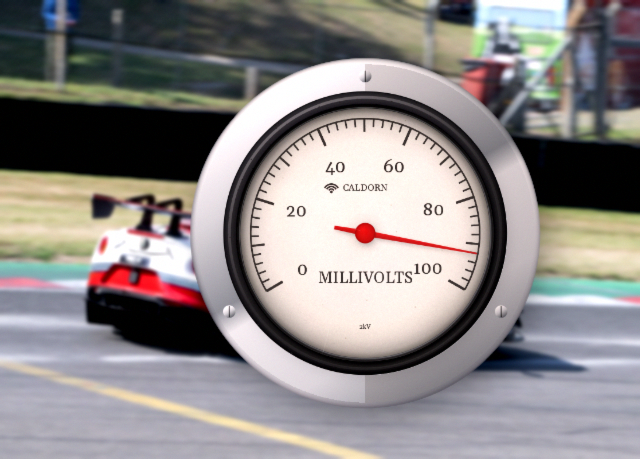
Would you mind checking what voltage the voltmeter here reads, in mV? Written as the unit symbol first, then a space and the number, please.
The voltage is mV 92
